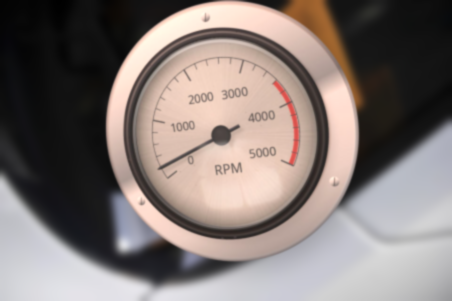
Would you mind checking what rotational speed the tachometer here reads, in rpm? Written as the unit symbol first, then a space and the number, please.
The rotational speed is rpm 200
